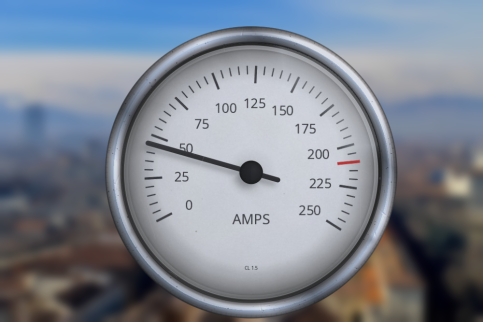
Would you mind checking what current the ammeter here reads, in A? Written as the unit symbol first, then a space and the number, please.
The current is A 45
